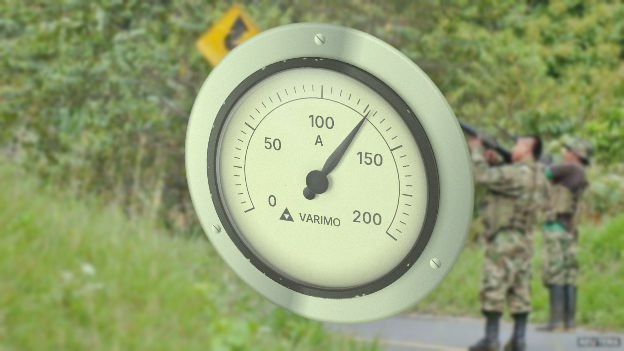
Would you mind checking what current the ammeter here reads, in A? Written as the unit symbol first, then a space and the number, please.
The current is A 127.5
